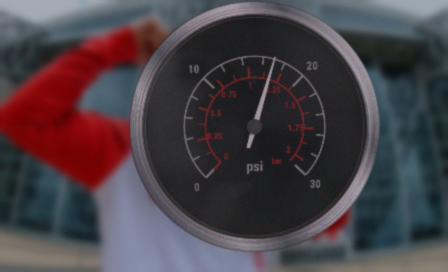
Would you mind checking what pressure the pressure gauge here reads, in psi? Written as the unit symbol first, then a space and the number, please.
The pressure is psi 17
